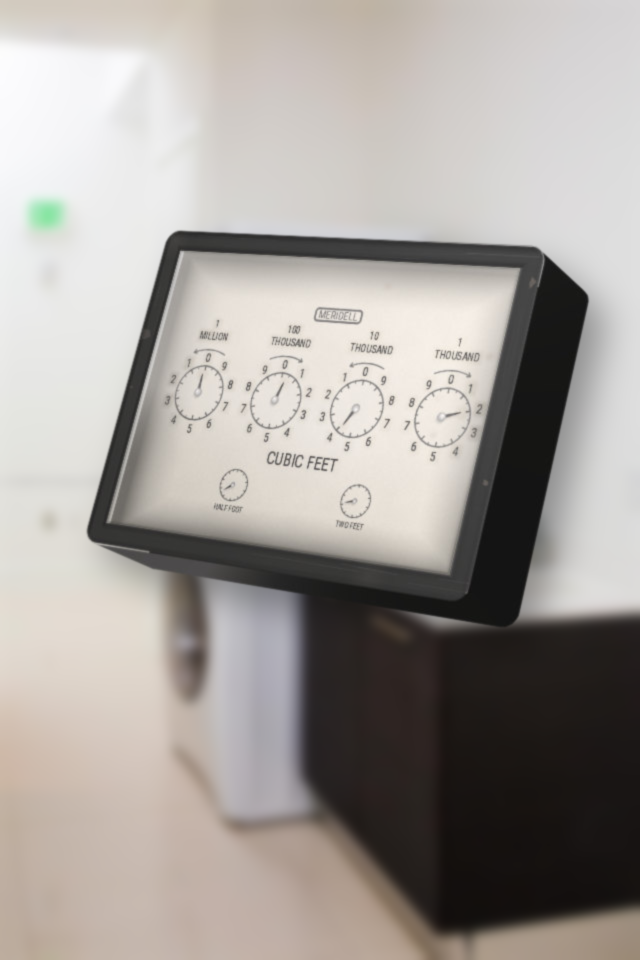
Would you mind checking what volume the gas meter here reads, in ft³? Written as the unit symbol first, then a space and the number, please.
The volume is ft³ 4200
